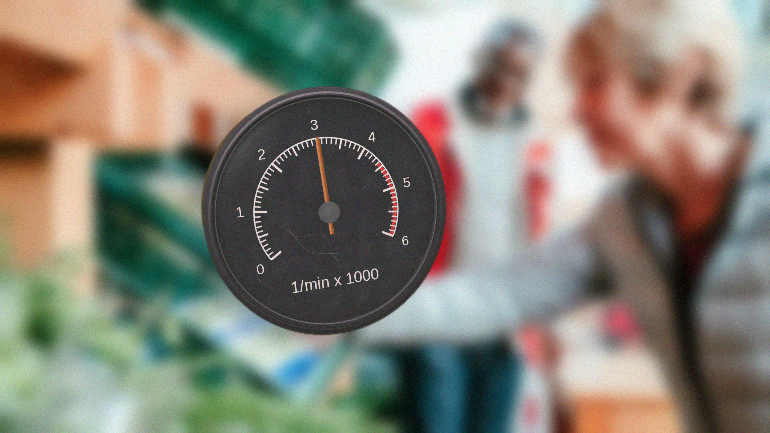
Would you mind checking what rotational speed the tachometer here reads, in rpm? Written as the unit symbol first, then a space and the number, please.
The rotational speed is rpm 3000
